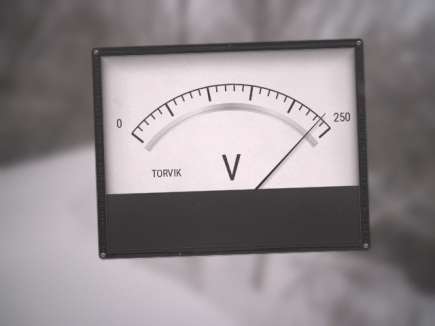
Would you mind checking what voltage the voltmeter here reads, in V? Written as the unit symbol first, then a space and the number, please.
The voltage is V 235
